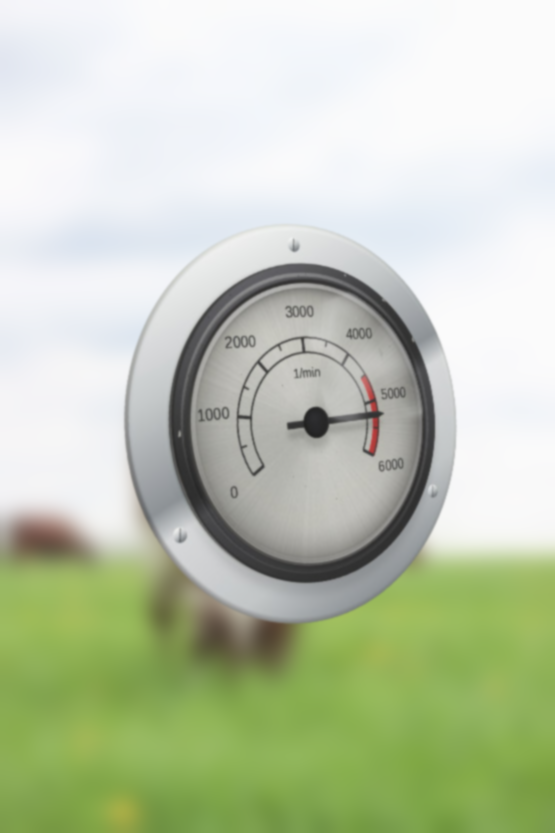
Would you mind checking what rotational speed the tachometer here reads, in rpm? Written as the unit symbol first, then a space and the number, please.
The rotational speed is rpm 5250
